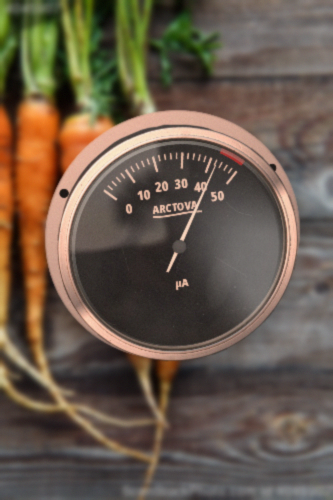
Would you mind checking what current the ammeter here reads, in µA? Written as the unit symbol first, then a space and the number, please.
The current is µA 42
